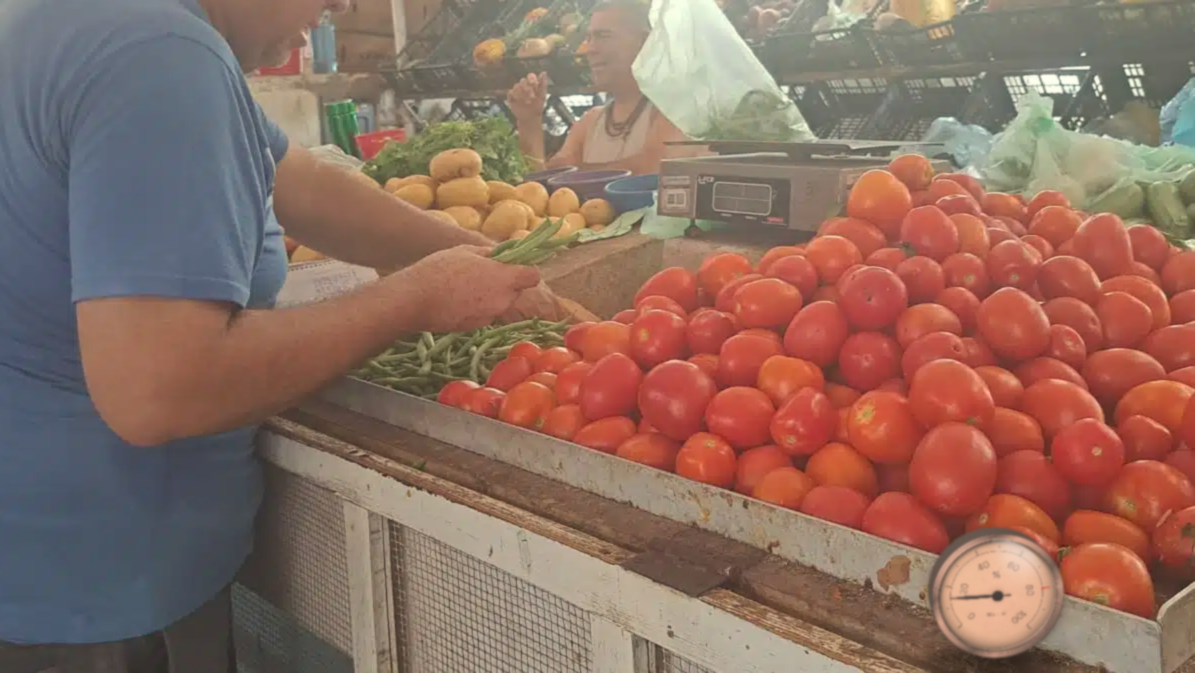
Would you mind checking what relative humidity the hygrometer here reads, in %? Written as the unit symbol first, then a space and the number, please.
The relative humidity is % 15
